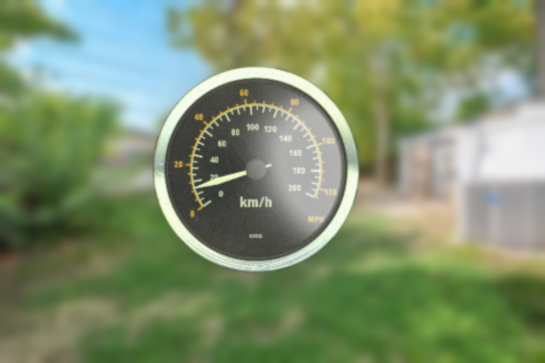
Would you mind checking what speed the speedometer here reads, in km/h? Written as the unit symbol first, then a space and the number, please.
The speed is km/h 15
